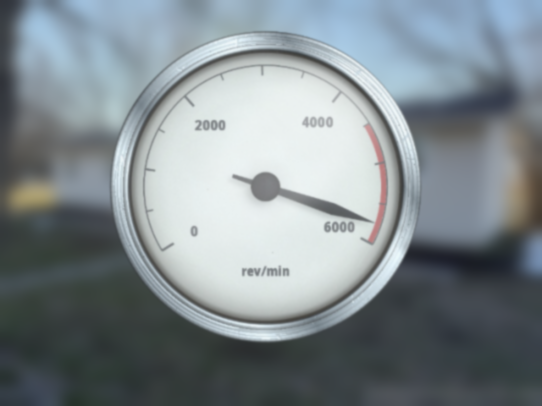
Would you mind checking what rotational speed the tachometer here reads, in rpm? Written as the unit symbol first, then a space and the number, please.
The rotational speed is rpm 5750
